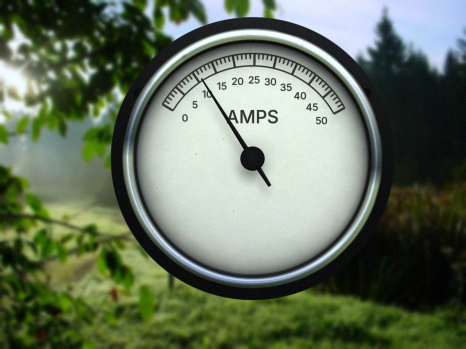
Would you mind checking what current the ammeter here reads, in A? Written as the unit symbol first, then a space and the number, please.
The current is A 11
